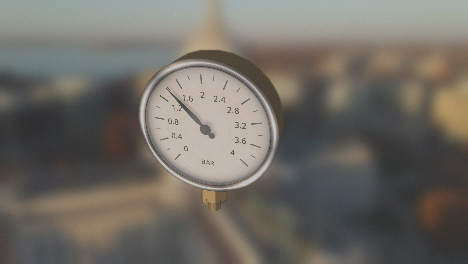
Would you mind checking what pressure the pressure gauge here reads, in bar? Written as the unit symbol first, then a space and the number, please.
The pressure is bar 1.4
